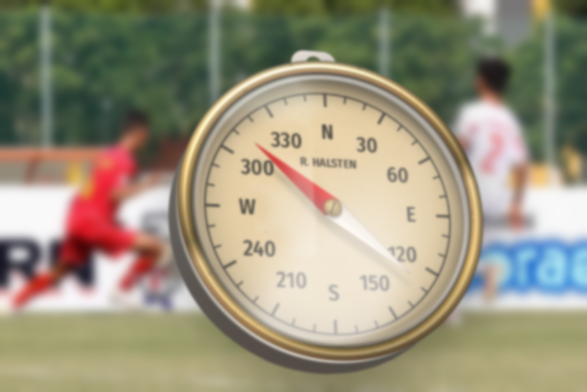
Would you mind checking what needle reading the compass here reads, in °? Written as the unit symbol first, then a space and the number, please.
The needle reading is ° 310
